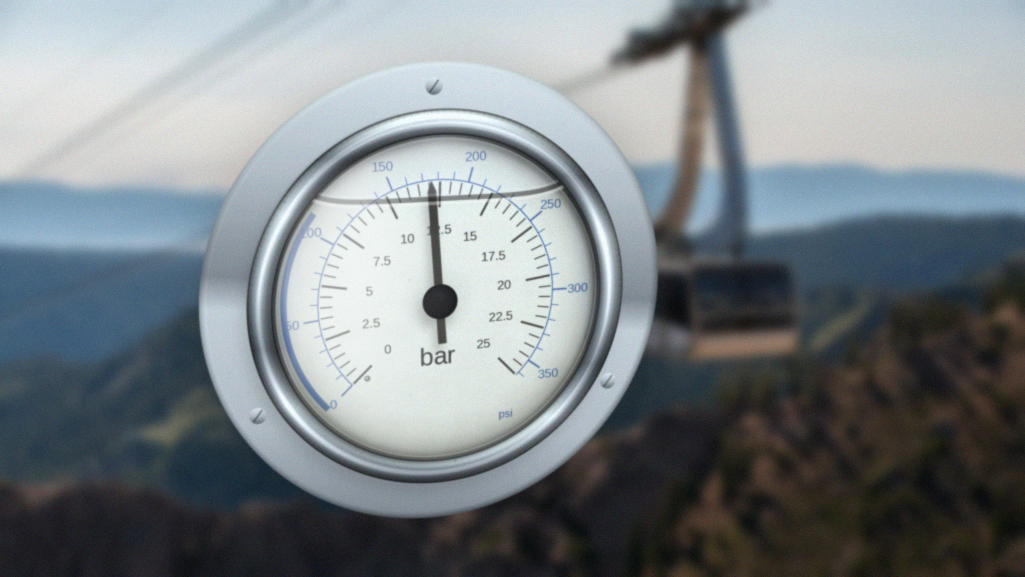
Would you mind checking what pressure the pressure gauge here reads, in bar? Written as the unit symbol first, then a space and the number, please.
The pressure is bar 12
